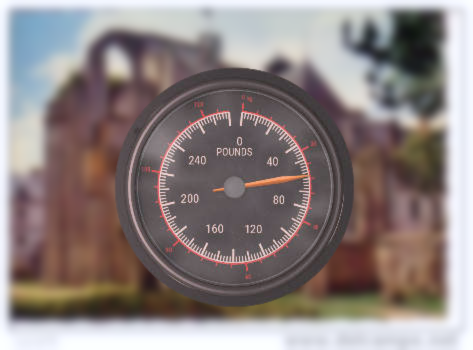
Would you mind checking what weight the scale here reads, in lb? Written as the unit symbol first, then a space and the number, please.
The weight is lb 60
